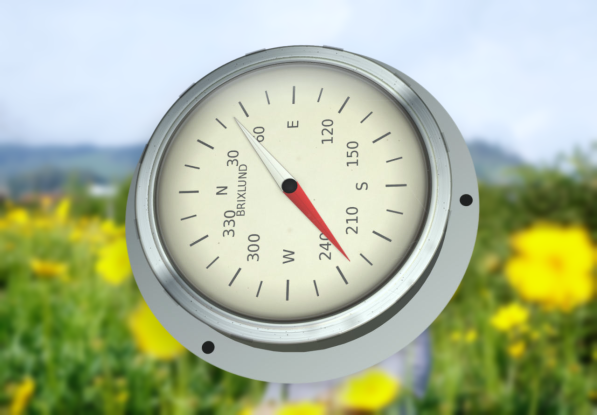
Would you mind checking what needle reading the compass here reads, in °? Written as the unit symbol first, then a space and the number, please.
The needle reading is ° 232.5
